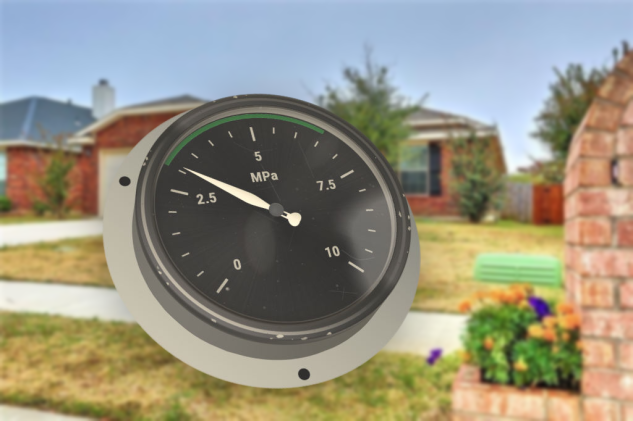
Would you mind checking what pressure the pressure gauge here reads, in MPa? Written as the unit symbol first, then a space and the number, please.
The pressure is MPa 3
